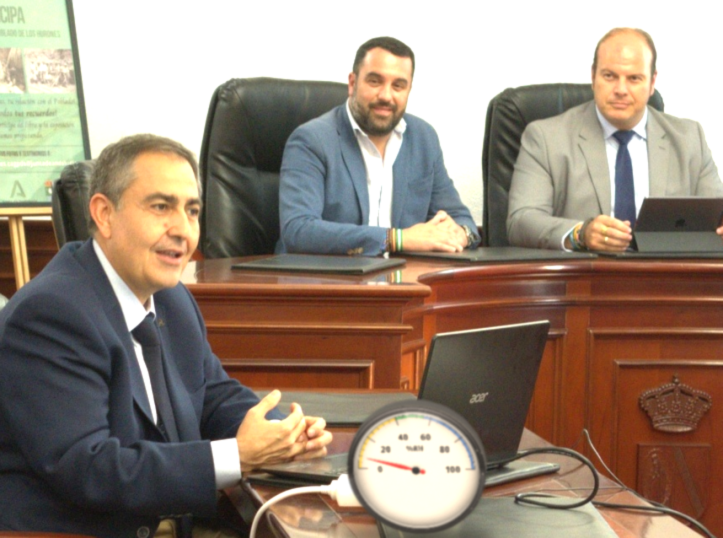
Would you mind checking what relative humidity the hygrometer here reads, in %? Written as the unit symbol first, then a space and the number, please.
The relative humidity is % 8
